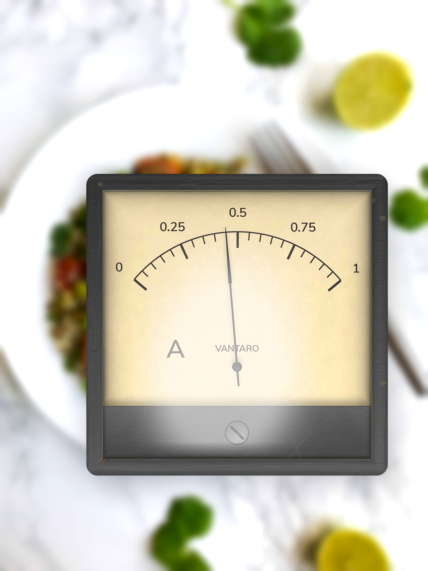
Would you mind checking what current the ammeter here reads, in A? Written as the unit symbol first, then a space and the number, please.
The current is A 0.45
